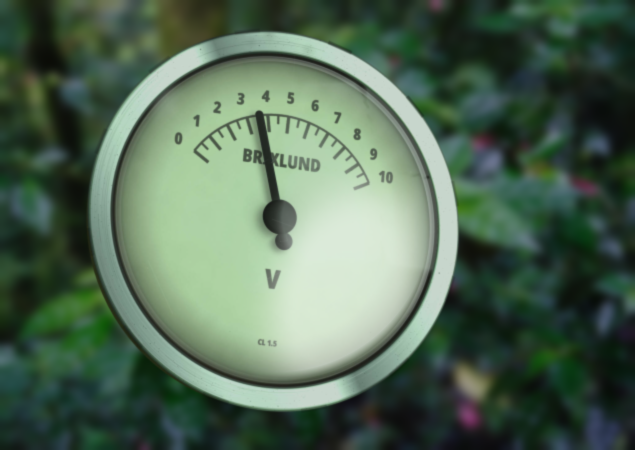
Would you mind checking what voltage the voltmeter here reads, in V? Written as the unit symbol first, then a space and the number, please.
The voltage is V 3.5
